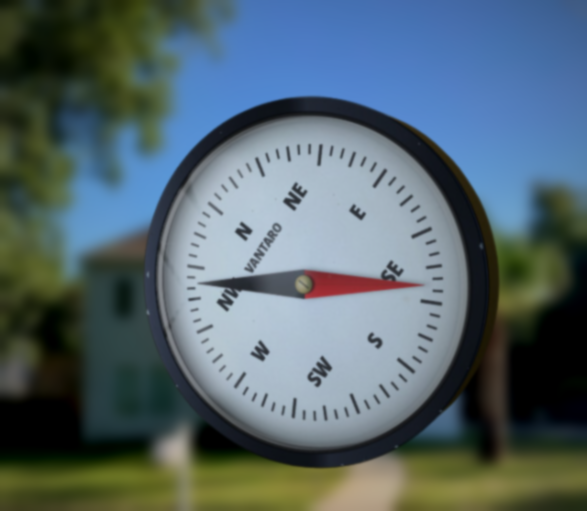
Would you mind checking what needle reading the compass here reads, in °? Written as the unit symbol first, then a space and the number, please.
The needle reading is ° 142.5
